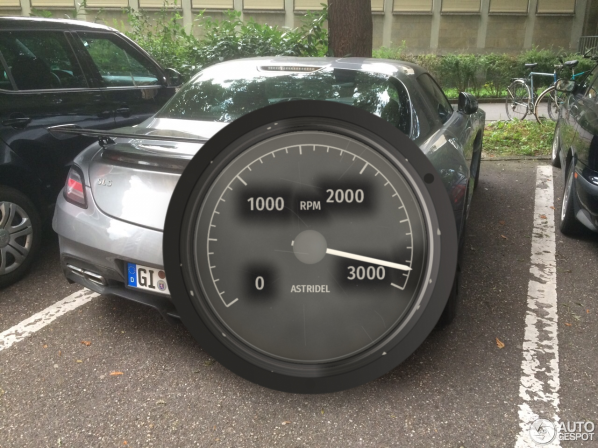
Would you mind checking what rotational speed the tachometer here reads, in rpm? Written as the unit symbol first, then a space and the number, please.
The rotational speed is rpm 2850
